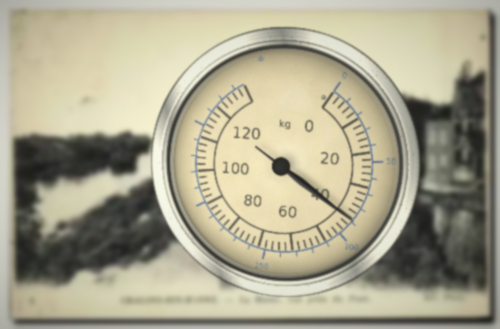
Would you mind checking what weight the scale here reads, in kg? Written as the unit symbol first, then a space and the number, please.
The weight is kg 40
